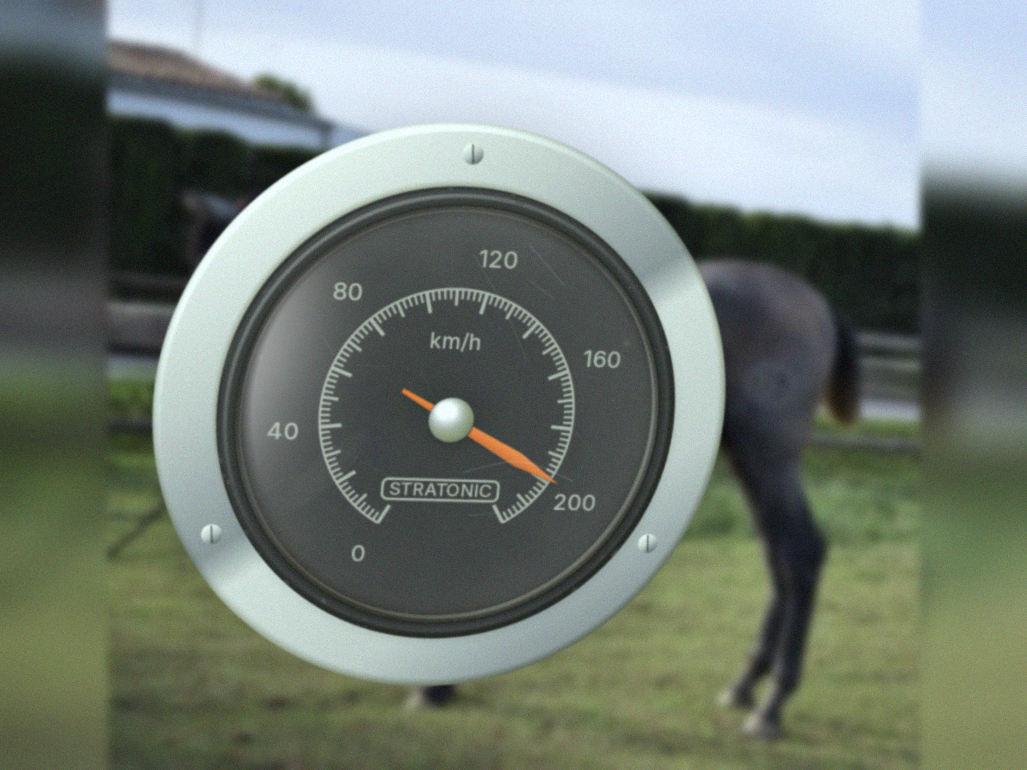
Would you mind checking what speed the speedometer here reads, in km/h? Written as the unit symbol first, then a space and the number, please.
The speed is km/h 198
